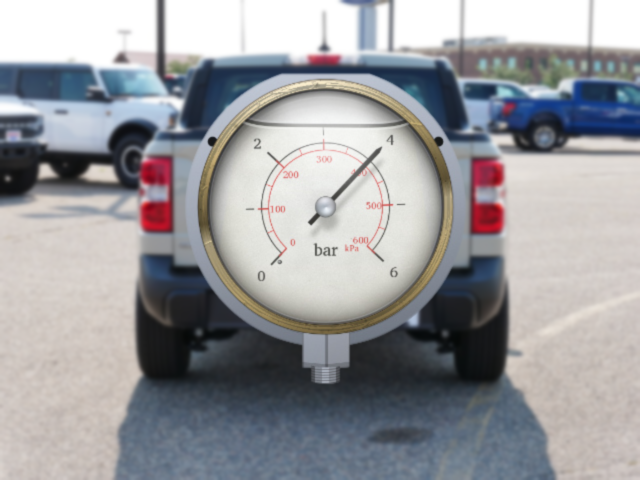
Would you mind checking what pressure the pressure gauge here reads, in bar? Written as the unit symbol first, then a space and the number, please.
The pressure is bar 4
